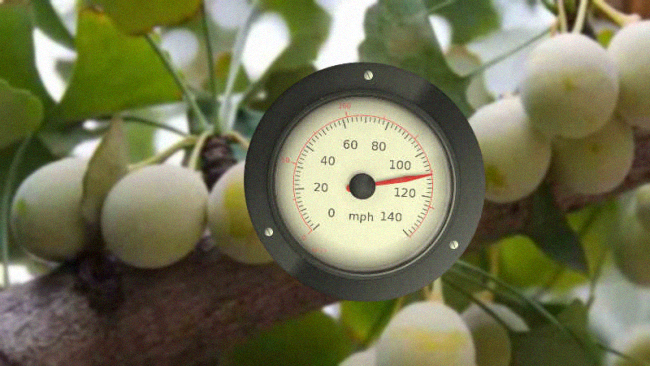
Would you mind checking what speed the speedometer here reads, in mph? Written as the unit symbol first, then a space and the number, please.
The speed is mph 110
